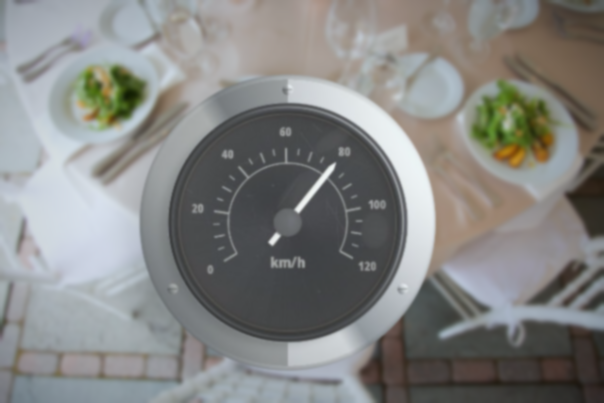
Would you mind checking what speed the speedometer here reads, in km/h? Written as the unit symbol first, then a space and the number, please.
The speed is km/h 80
